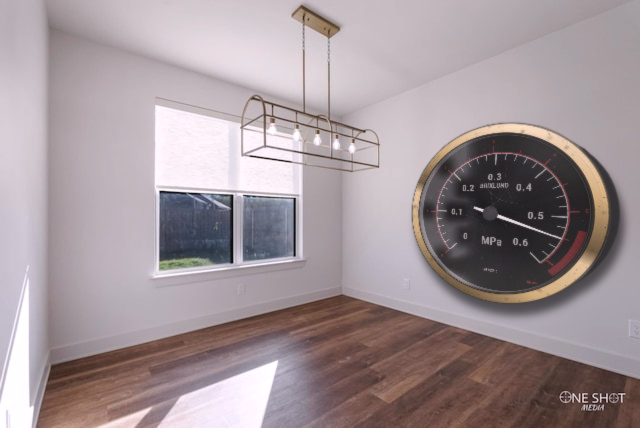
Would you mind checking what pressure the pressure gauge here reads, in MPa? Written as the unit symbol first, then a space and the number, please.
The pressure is MPa 0.54
